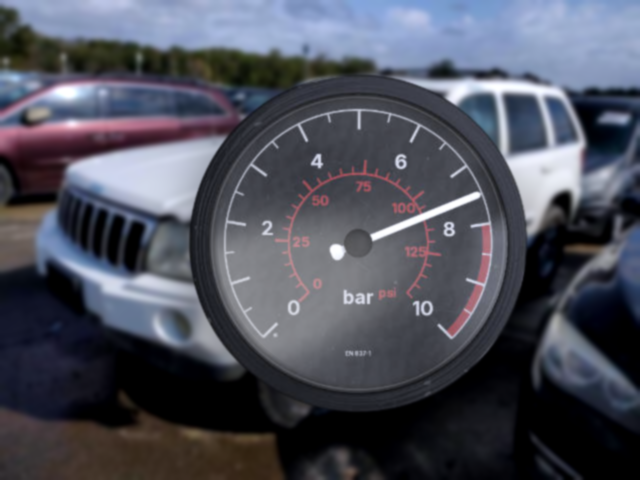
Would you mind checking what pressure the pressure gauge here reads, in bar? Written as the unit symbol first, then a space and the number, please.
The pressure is bar 7.5
